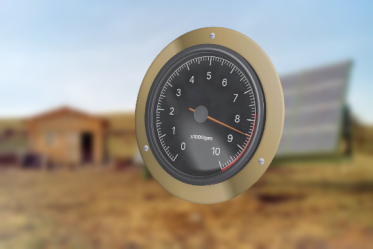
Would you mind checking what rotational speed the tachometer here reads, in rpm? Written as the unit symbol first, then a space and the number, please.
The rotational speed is rpm 8500
